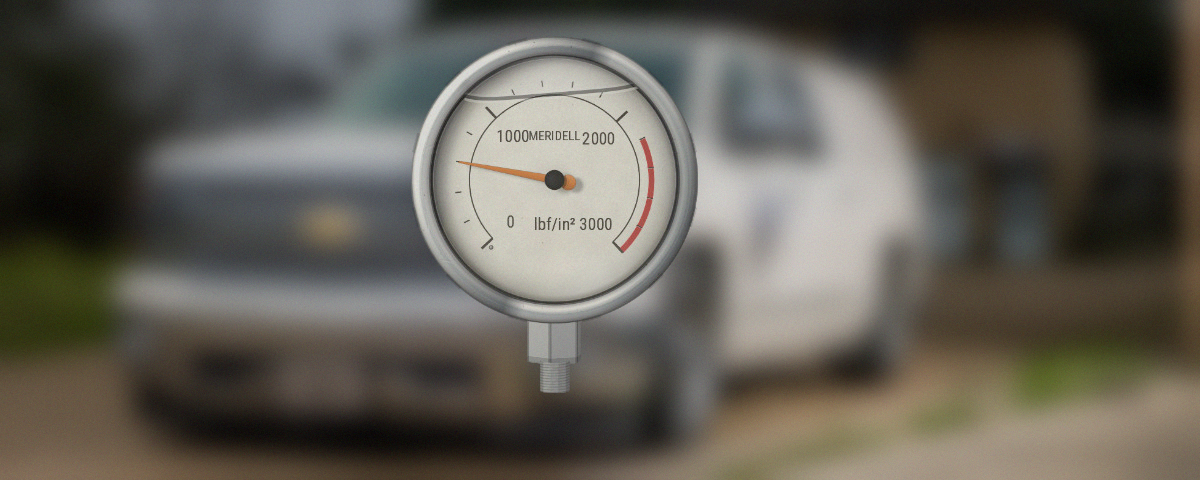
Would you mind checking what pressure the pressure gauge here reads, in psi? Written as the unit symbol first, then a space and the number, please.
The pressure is psi 600
